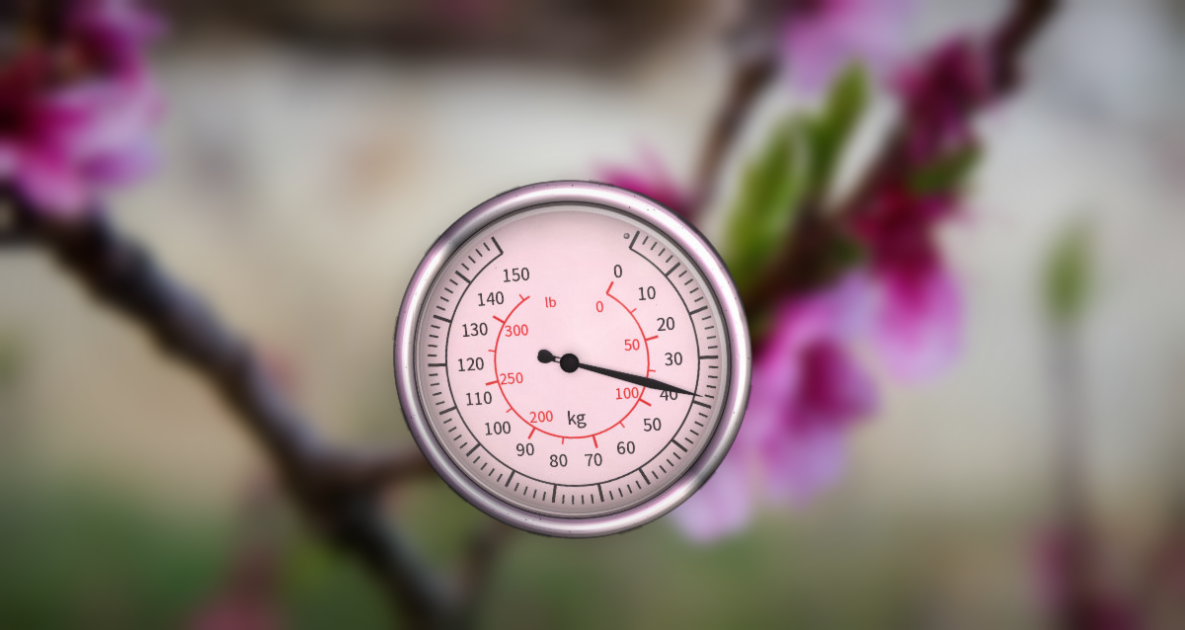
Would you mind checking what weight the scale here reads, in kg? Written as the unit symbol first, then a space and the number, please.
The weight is kg 38
